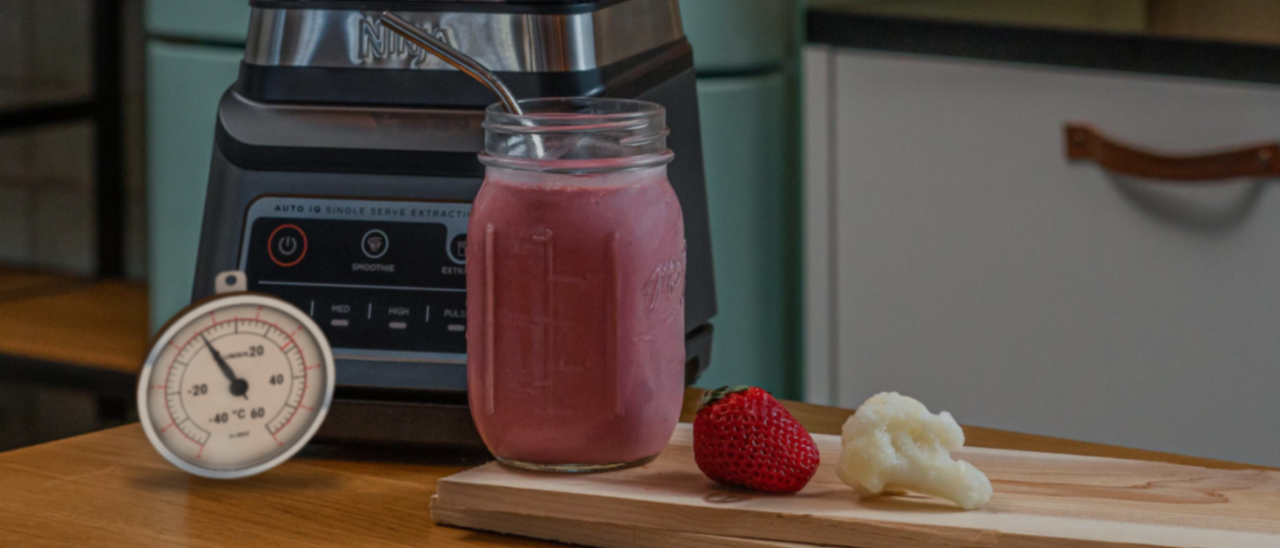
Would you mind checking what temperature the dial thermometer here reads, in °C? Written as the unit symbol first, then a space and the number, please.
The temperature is °C 0
